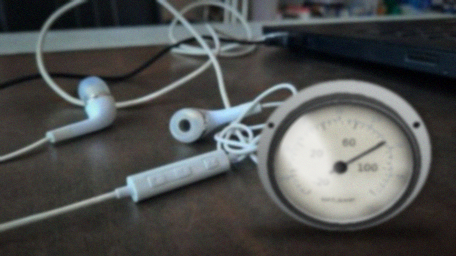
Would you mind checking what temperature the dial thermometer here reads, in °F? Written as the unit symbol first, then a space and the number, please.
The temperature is °F 80
